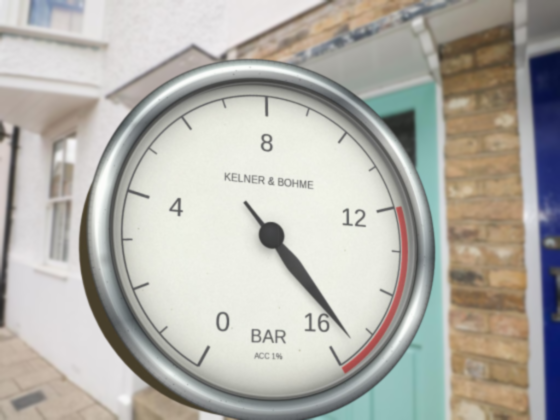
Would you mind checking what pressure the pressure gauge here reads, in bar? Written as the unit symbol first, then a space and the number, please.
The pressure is bar 15.5
